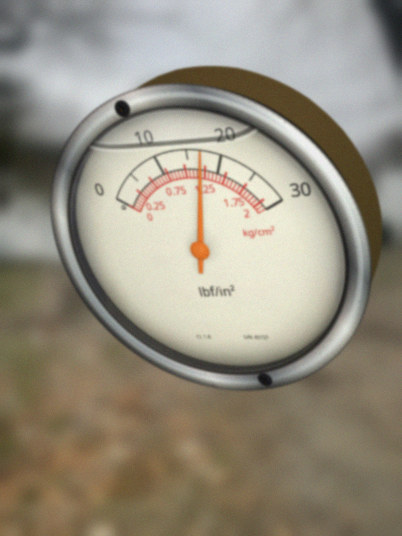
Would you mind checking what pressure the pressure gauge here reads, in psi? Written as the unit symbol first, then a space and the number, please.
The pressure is psi 17.5
